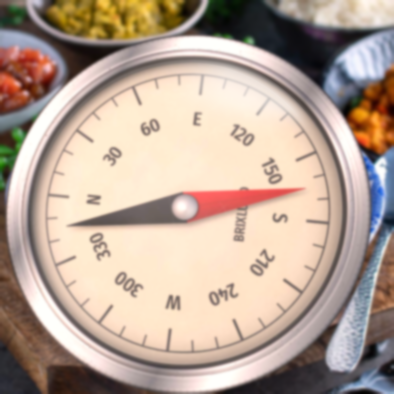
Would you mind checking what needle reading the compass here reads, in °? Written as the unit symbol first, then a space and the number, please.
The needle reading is ° 165
